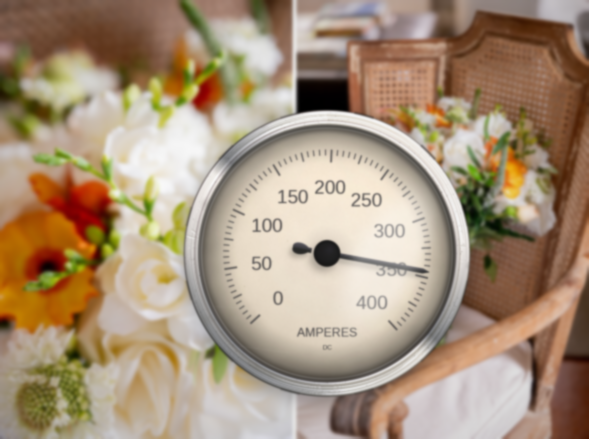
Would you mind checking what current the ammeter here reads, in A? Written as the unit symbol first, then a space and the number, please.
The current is A 345
